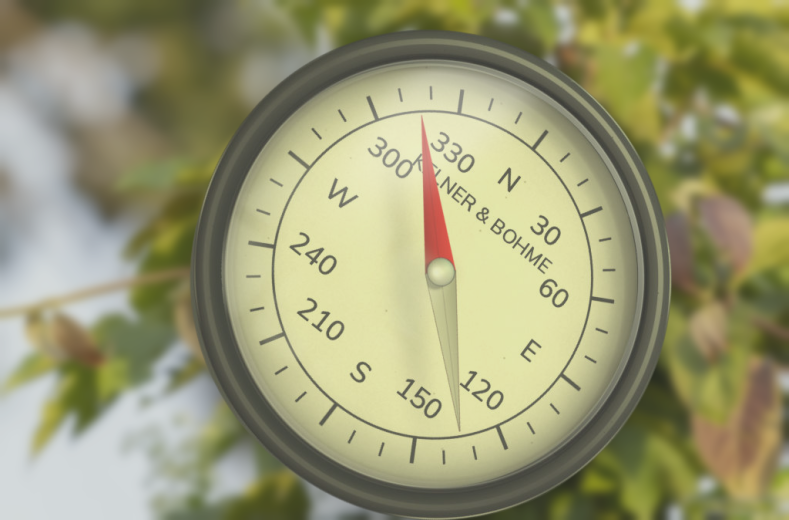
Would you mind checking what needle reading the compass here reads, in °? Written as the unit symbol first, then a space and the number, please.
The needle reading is ° 315
